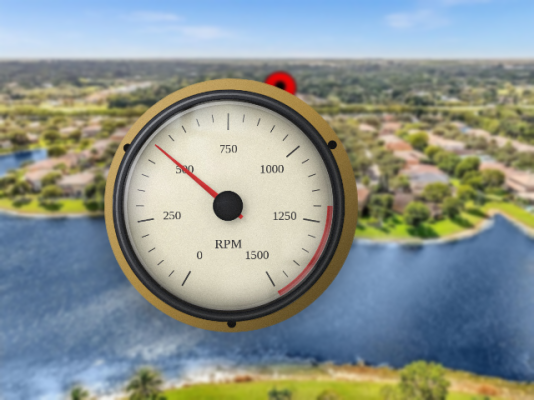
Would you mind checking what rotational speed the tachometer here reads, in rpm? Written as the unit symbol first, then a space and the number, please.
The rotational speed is rpm 500
